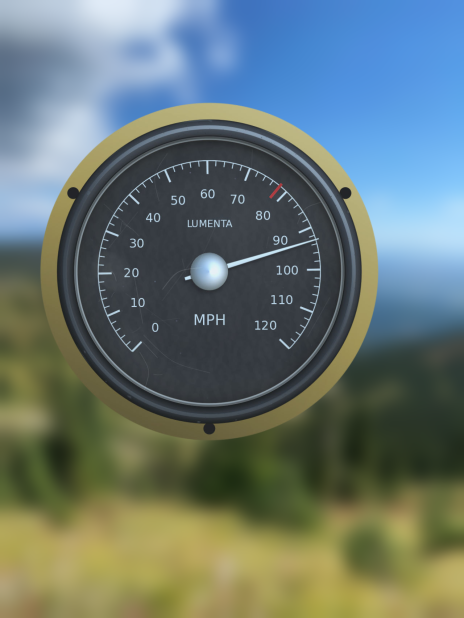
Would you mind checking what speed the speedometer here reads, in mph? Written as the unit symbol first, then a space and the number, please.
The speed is mph 93
